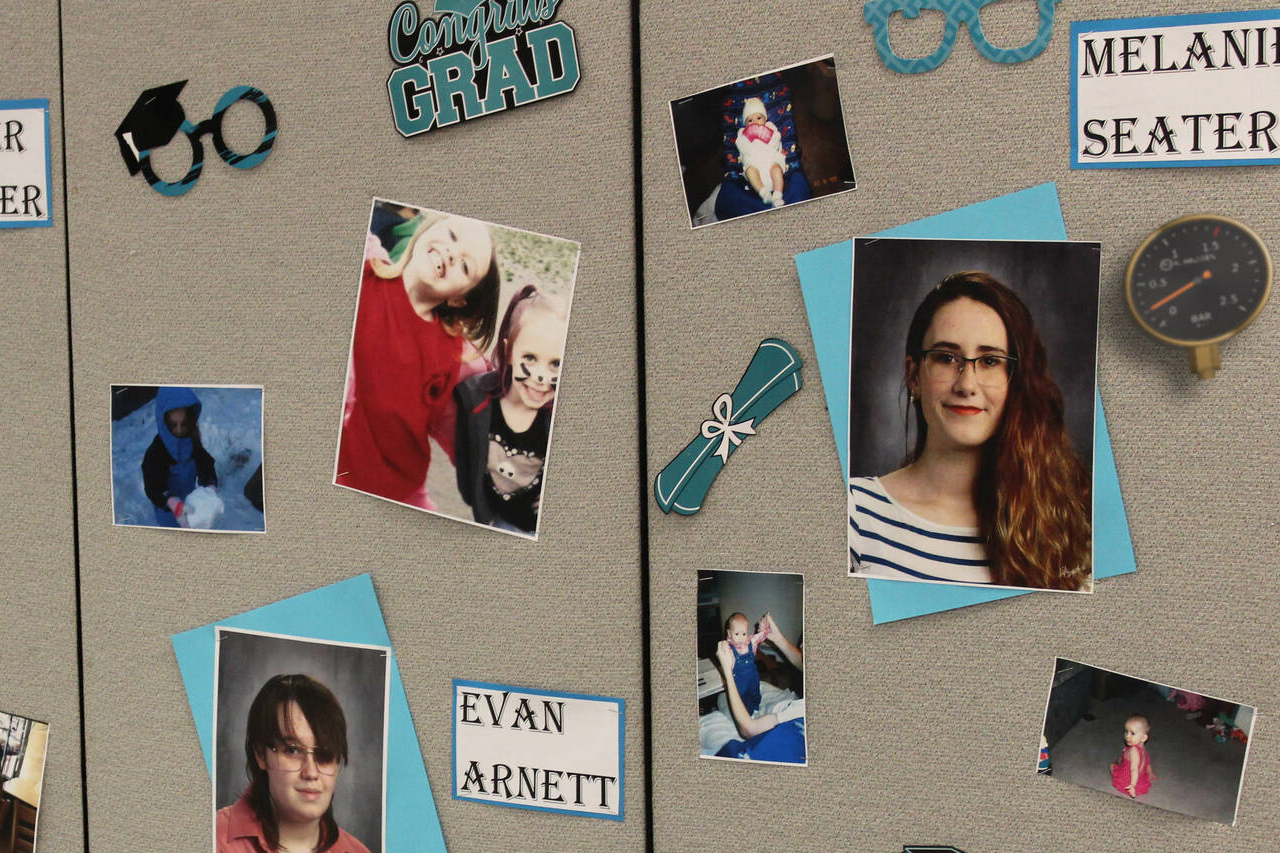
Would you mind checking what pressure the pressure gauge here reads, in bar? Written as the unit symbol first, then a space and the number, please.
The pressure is bar 0.2
